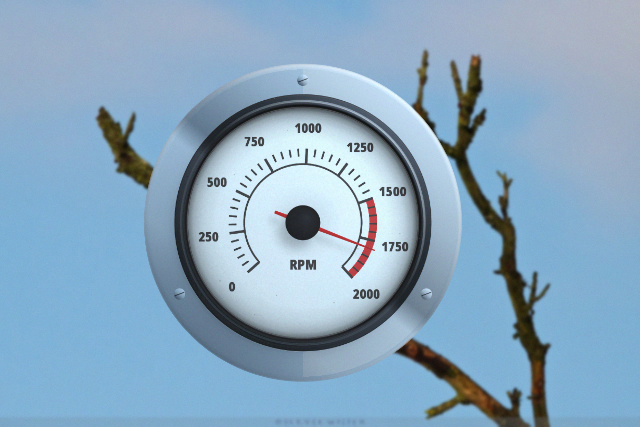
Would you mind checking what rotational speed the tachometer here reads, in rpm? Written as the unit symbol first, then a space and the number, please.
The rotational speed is rpm 1800
